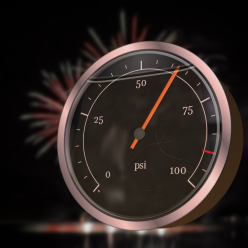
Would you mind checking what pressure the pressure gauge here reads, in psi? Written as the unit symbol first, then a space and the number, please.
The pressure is psi 62.5
